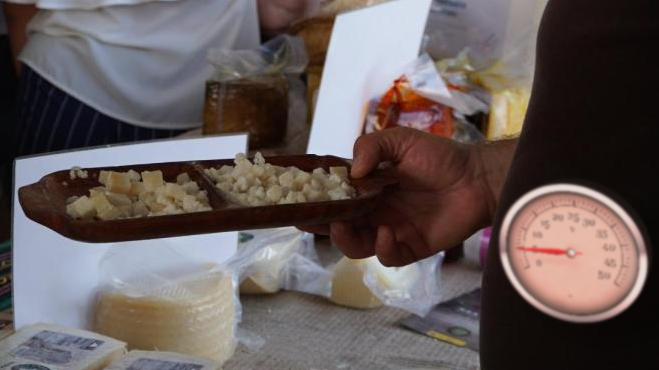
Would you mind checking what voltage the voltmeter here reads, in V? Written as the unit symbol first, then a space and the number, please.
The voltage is V 5
